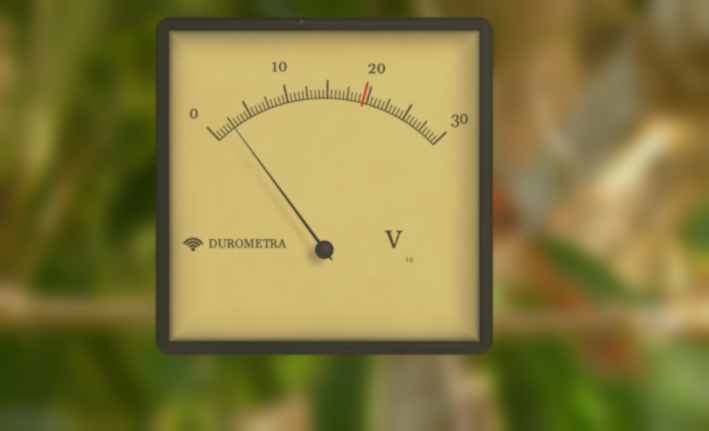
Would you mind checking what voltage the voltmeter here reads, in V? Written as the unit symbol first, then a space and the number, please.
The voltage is V 2.5
